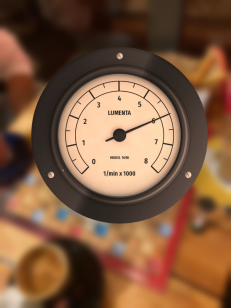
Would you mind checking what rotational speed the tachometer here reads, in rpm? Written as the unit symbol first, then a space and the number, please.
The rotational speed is rpm 6000
